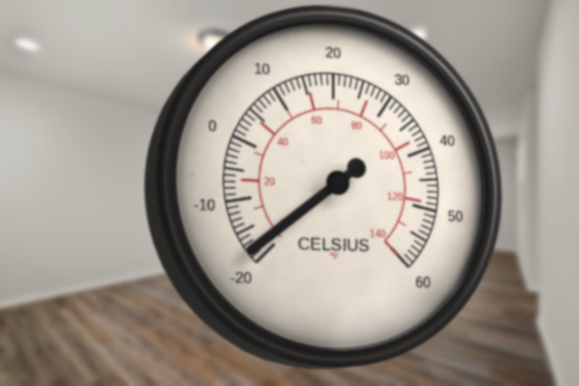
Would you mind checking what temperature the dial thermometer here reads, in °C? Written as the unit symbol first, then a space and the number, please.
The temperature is °C -18
